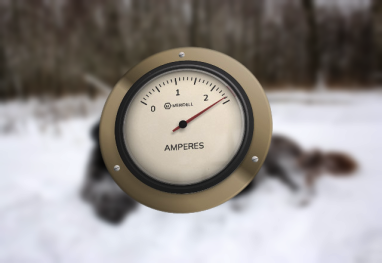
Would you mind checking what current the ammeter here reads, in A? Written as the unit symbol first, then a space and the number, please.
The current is A 2.4
